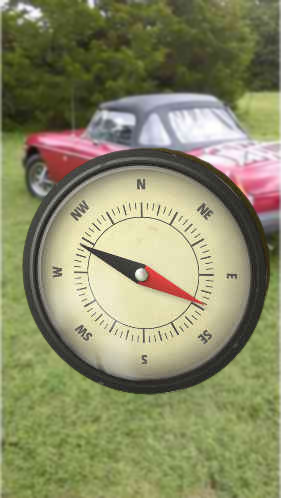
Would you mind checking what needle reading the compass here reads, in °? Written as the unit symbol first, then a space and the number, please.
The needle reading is ° 115
